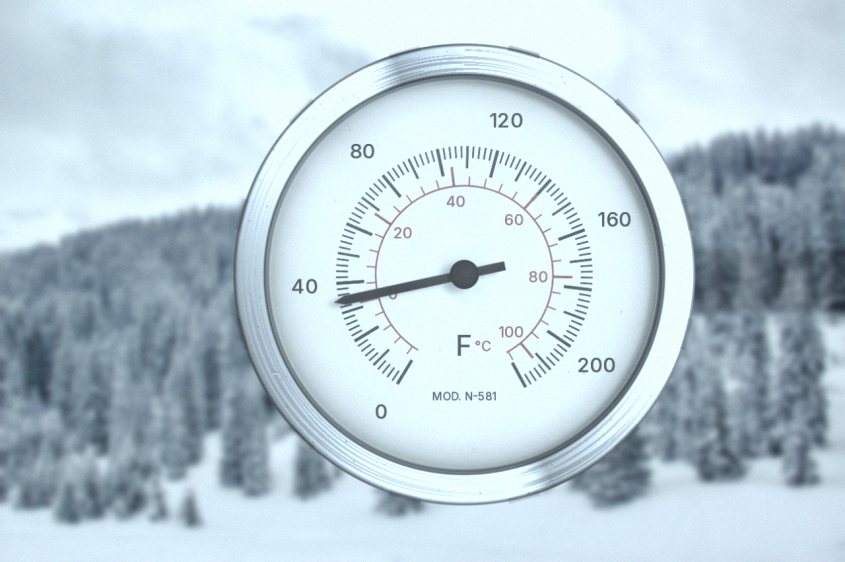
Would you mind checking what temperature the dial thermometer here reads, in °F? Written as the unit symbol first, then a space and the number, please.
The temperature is °F 34
